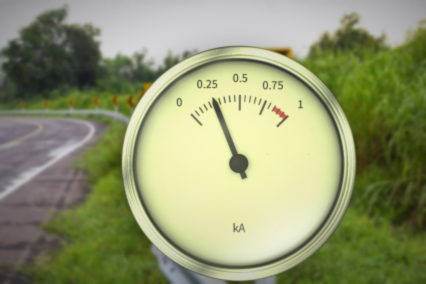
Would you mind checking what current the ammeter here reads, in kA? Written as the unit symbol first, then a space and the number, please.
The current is kA 0.25
